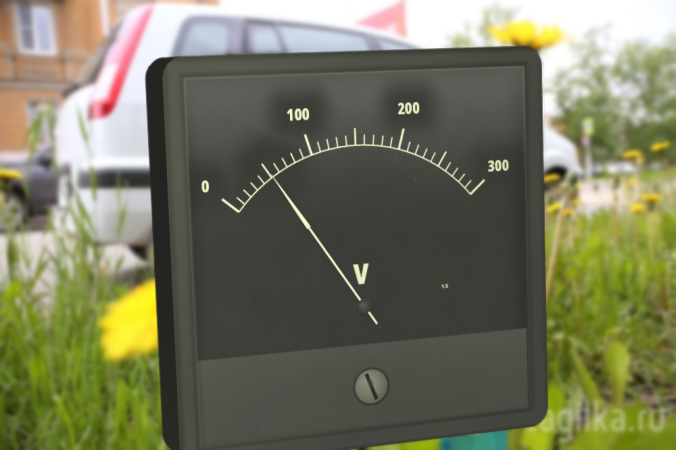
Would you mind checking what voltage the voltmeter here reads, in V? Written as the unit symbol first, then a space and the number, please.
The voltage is V 50
